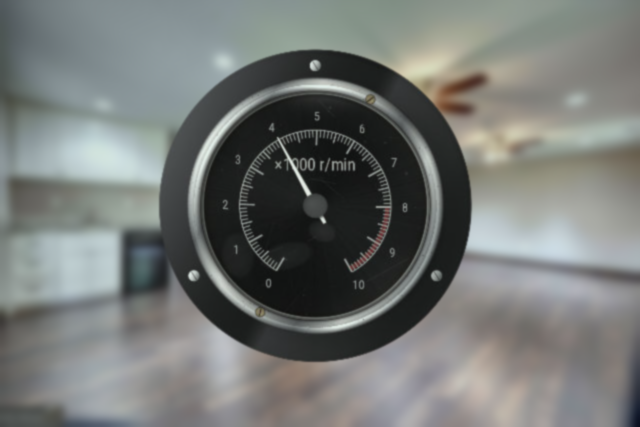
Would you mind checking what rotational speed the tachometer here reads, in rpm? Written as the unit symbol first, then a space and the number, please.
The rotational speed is rpm 4000
